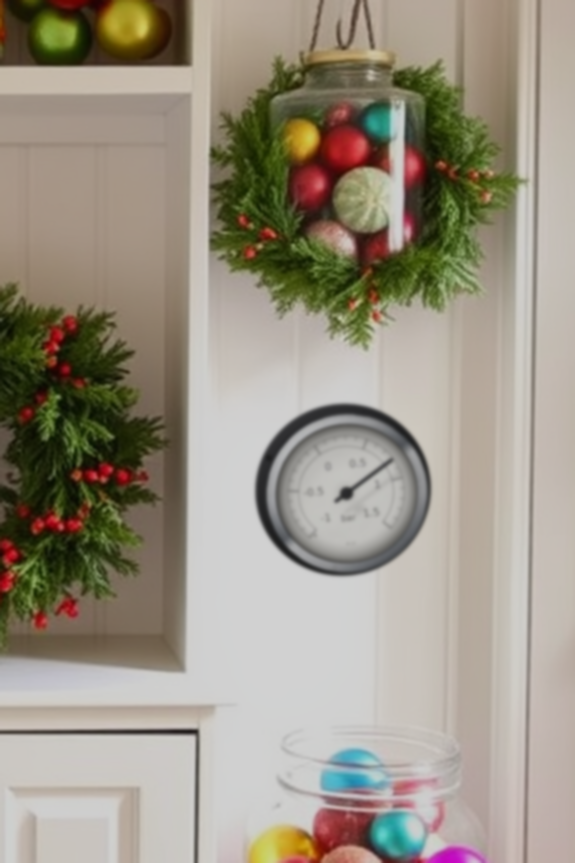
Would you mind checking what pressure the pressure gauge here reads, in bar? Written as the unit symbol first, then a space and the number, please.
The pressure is bar 0.8
